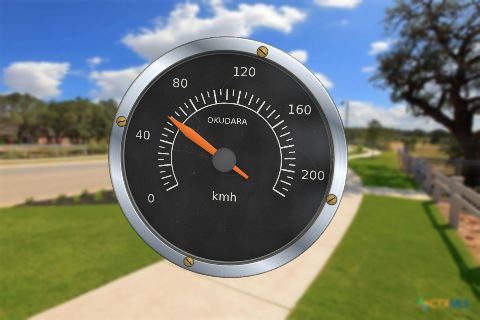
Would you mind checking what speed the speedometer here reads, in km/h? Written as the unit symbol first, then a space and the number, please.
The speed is km/h 60
